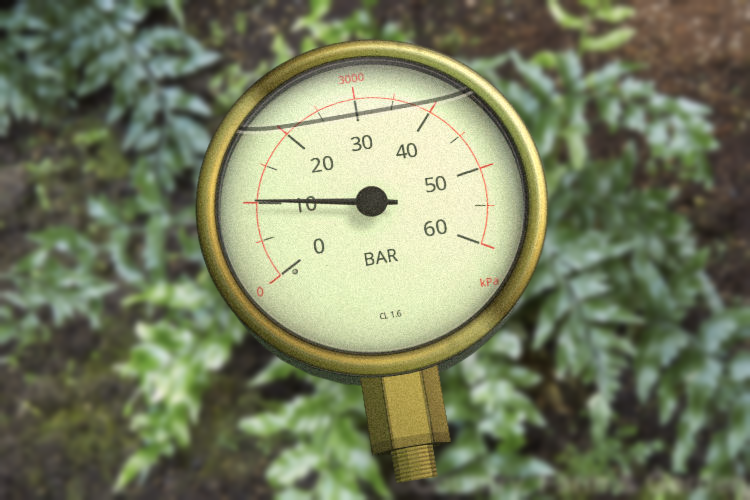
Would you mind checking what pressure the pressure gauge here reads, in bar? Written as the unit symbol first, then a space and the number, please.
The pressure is bar 10
